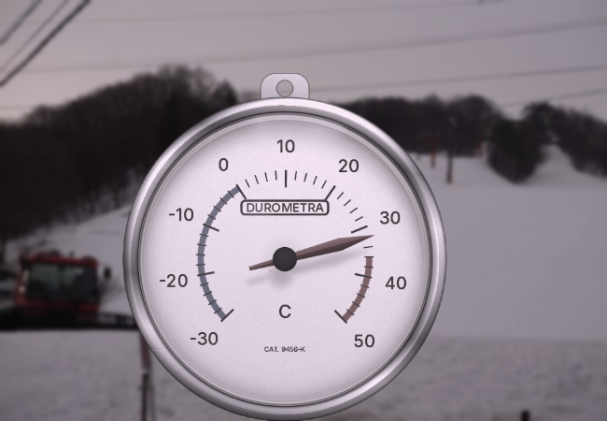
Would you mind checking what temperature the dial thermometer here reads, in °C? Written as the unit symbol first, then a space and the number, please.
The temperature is °C 32
